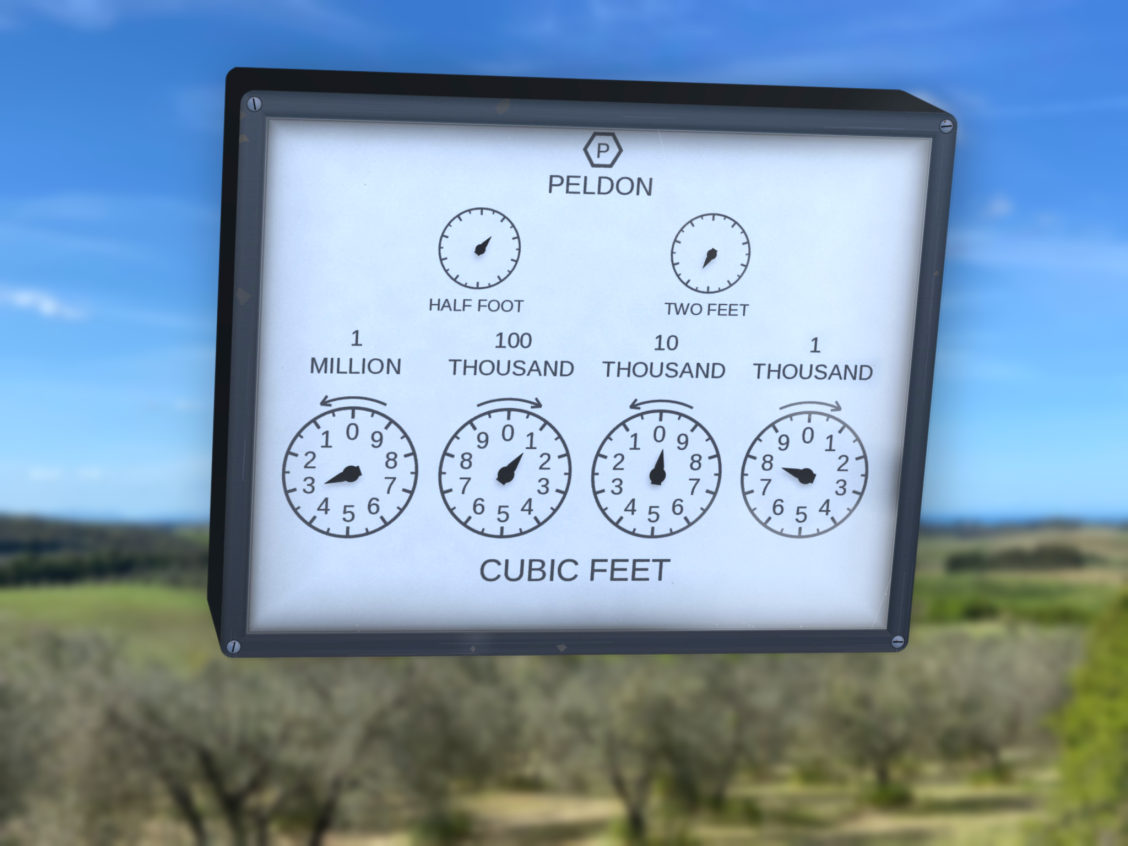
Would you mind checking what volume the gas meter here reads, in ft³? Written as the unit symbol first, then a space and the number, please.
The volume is ft³ 309800
